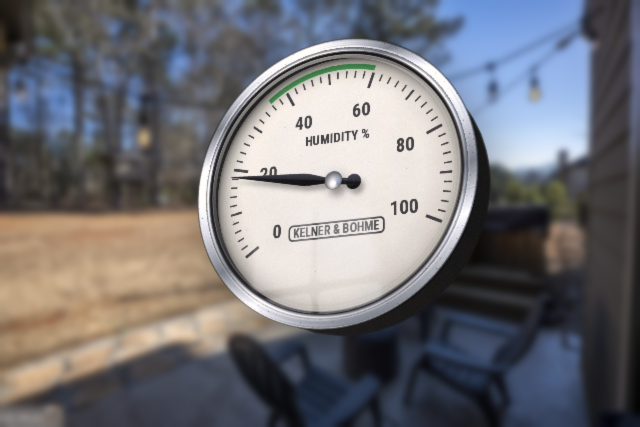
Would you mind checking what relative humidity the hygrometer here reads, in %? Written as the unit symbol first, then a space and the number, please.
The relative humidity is % 18
